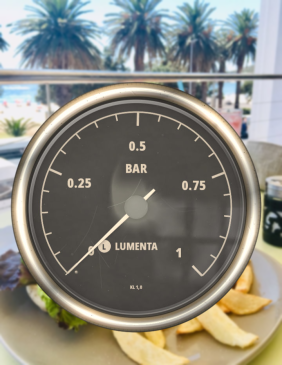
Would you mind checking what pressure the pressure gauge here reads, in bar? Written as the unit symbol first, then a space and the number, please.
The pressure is bar 0
